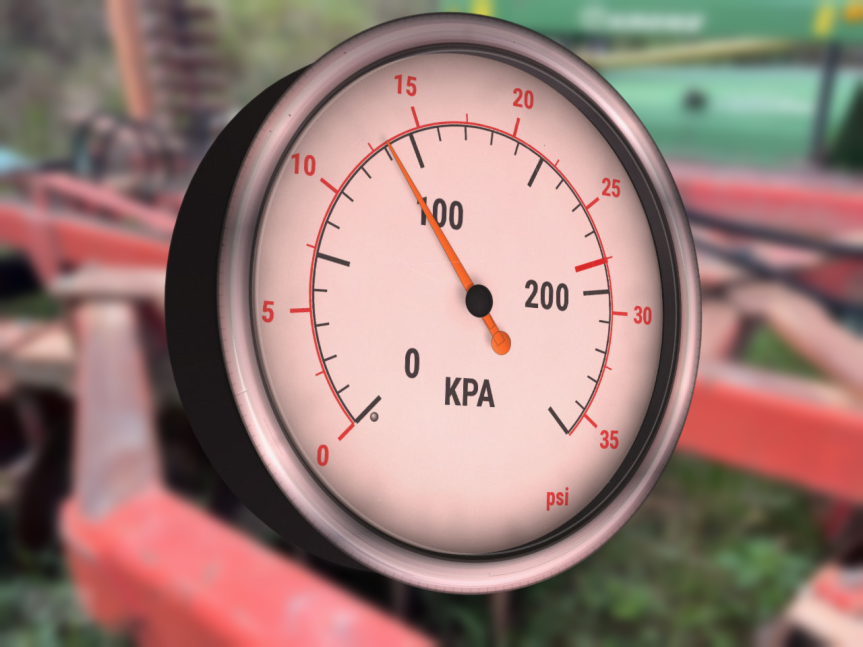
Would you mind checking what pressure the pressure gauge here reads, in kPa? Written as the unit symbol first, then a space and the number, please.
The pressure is kPa 90
